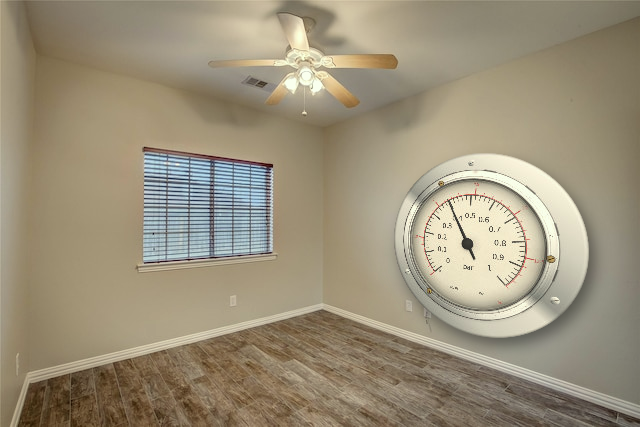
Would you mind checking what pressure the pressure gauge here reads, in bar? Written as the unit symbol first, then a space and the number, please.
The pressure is bar 0.4
